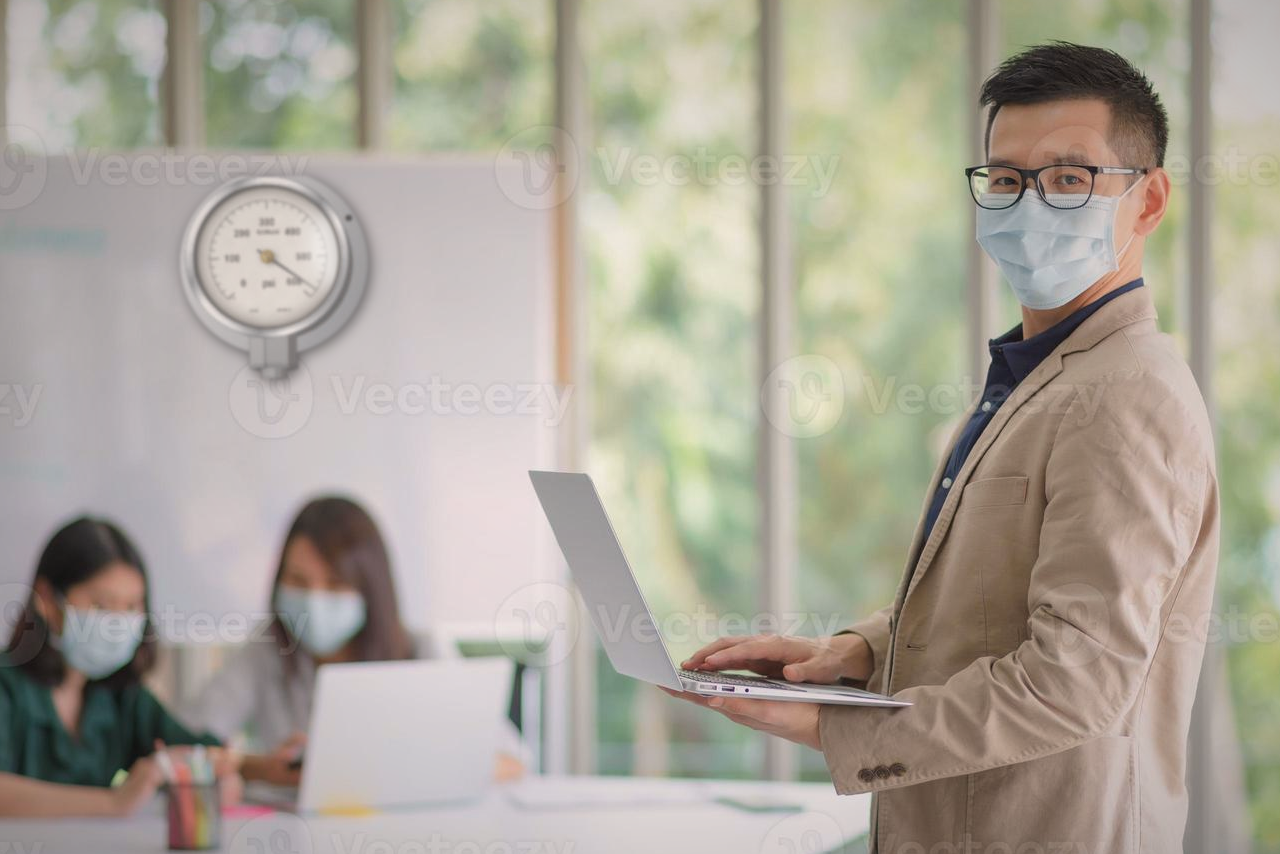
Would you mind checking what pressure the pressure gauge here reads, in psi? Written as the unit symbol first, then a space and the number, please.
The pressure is psi 580
